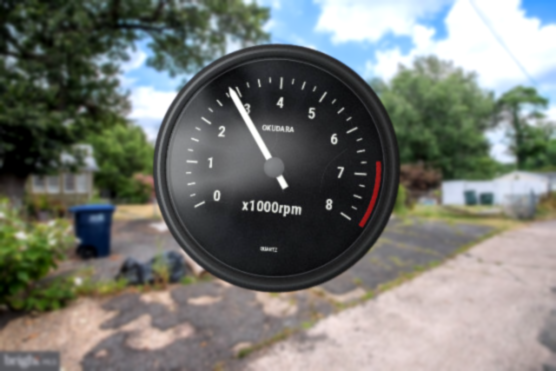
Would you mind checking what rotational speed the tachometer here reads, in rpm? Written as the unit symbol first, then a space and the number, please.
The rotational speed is rpm 2875
